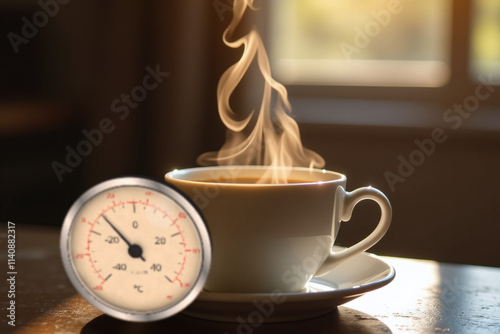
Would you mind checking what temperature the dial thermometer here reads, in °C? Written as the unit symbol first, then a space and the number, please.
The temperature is °C -12
